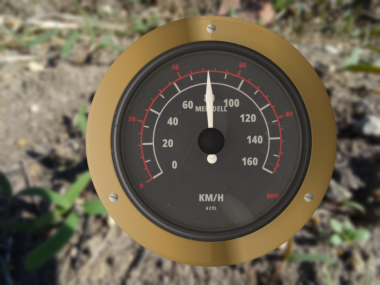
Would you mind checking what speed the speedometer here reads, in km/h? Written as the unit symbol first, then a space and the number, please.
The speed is km/h 80
